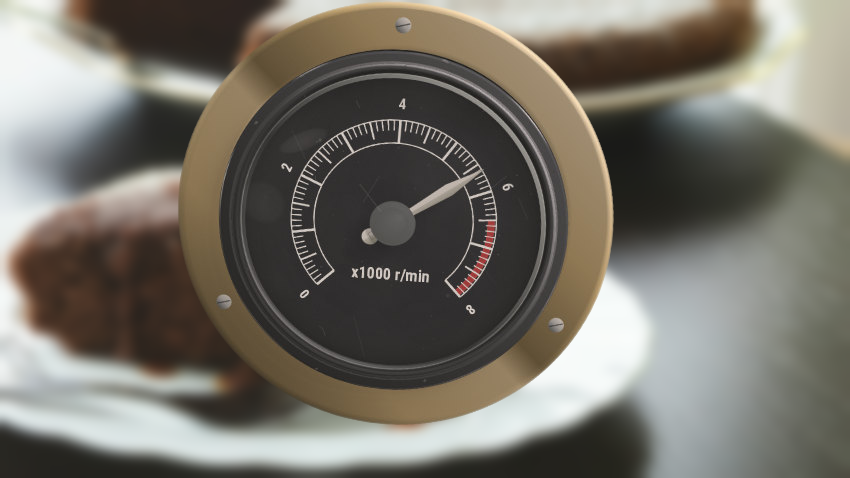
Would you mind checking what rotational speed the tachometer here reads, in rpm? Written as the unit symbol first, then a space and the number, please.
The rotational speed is rpm 5600
